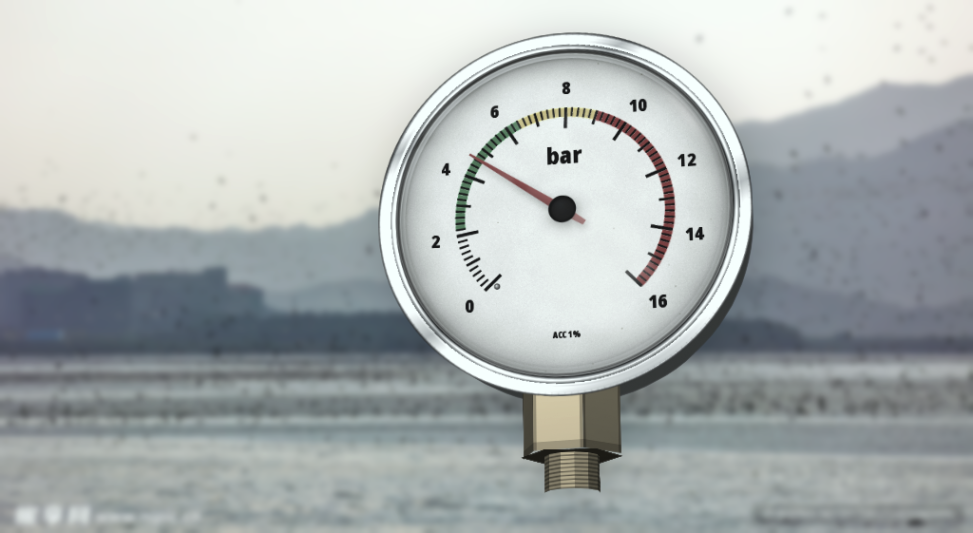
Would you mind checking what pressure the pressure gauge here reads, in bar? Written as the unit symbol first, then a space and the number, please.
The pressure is bar 4.6
